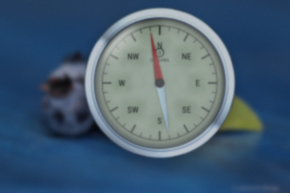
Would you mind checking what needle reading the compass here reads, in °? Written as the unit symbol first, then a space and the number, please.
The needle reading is ° 350
